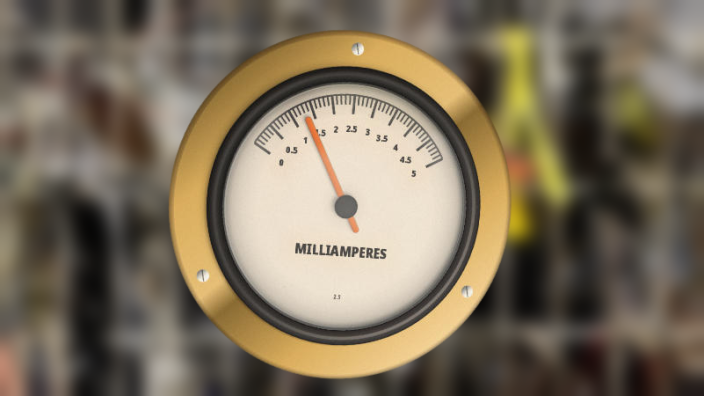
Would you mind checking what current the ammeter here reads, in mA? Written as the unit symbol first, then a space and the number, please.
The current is mA 1.3
